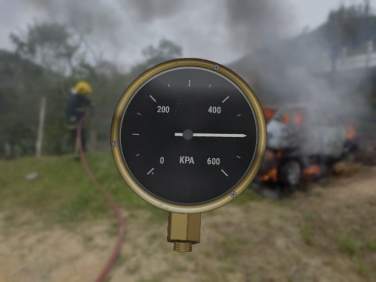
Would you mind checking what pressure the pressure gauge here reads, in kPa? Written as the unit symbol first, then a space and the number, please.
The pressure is kPa 500
